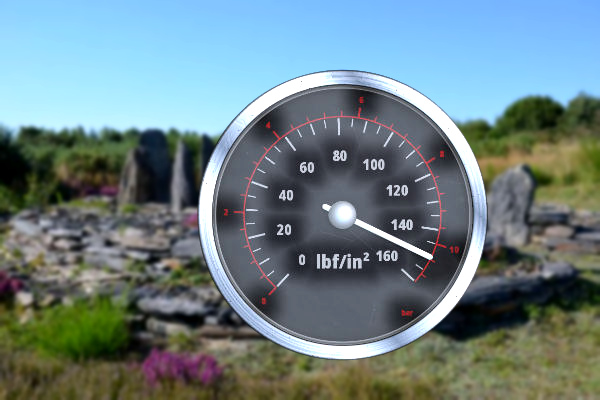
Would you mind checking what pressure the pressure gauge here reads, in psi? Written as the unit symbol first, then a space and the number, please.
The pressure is psi 150
